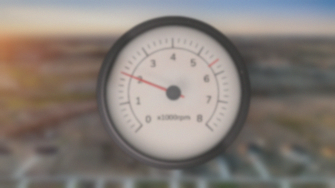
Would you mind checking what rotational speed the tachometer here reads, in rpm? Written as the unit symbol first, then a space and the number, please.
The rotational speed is rpm 2000
